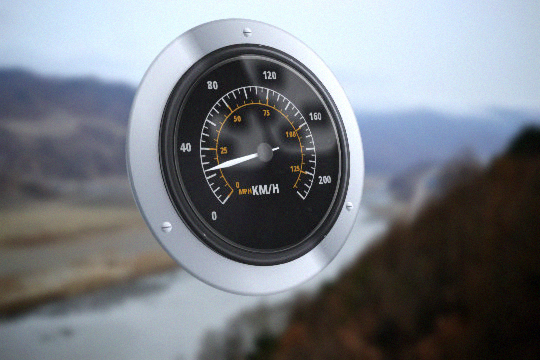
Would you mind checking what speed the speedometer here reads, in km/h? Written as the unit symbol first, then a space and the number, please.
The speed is km/h 25
